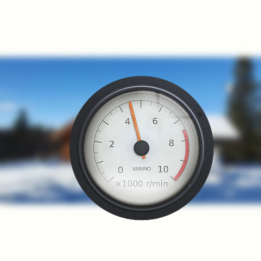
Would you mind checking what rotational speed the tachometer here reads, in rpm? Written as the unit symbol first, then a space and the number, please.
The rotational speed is rpm 4500
